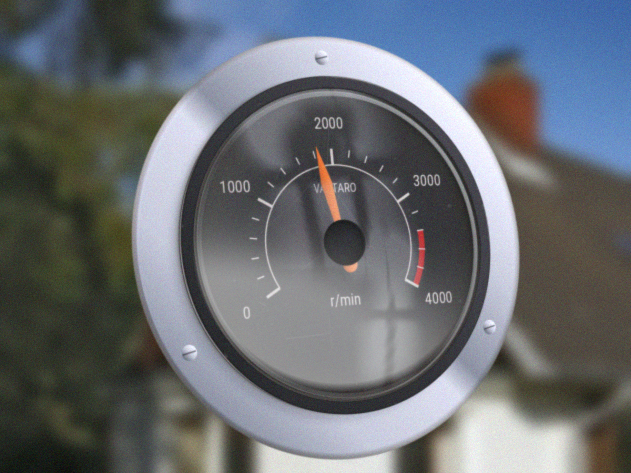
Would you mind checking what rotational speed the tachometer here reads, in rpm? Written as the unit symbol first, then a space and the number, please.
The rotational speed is rpm 1800
